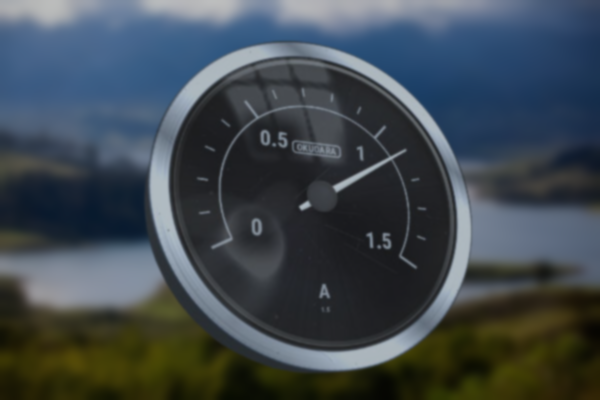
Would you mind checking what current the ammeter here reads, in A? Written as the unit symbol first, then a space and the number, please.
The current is A 1.1
